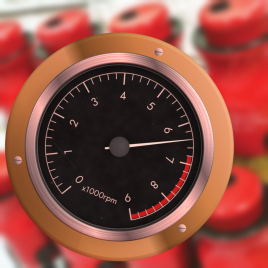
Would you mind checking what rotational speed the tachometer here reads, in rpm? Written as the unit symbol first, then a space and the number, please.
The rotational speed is rpm 6400
